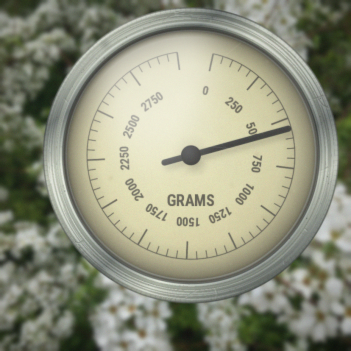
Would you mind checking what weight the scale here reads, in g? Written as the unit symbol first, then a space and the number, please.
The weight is g 550
